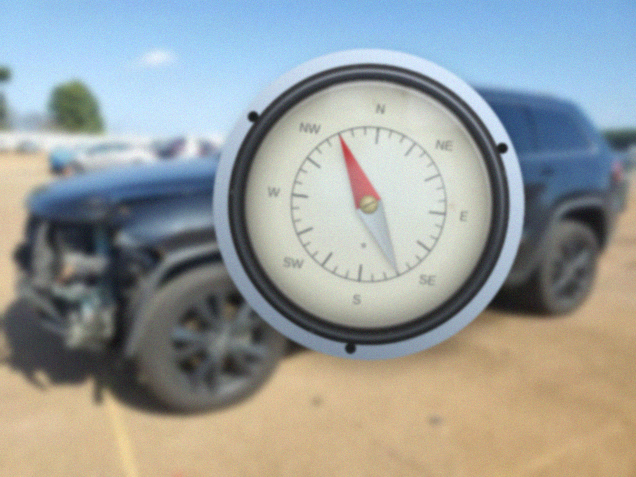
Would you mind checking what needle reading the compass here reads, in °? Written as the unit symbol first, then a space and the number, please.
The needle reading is ° 330
